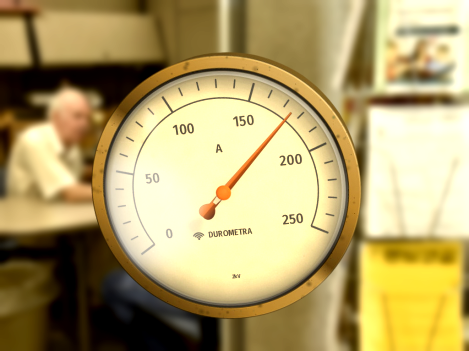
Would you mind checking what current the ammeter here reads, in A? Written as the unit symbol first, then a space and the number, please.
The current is A 175
